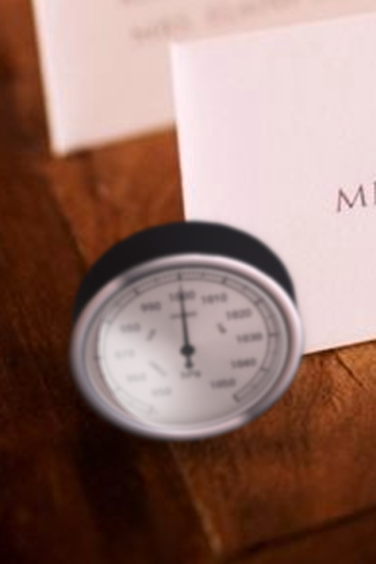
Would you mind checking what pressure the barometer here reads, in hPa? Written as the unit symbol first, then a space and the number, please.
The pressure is hPa 1000
